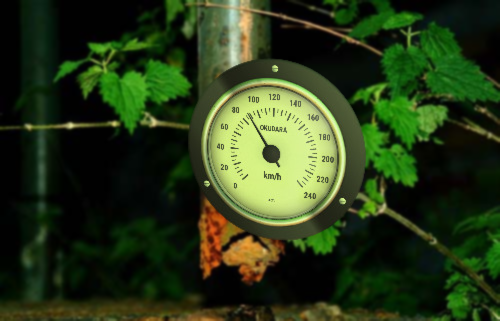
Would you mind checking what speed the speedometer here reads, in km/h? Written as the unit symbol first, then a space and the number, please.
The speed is km/h 90
